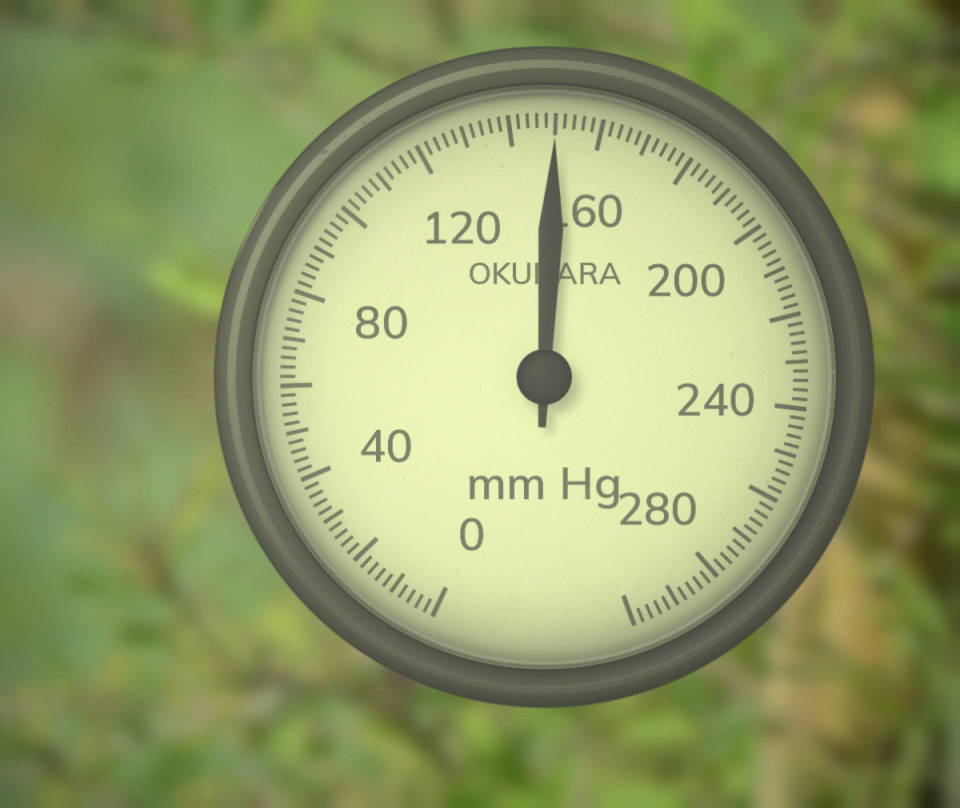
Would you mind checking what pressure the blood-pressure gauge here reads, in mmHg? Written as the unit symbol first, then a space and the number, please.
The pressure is mmHg 150
